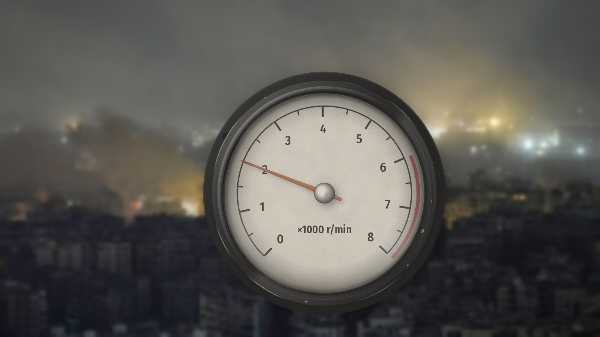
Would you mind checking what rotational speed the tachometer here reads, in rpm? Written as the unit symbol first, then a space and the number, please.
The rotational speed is rpm 2000
